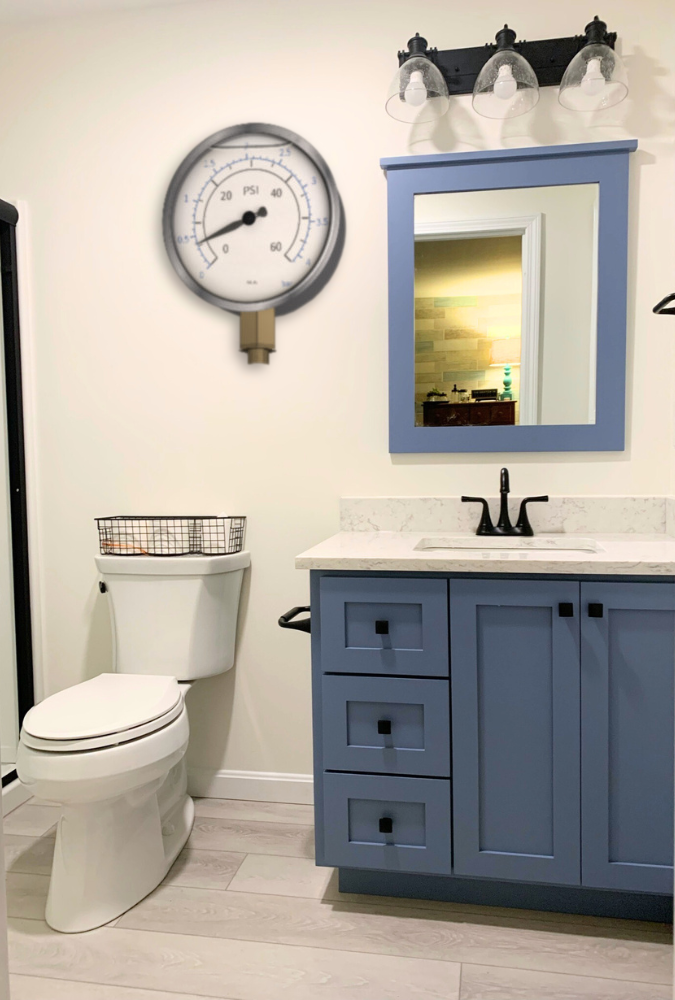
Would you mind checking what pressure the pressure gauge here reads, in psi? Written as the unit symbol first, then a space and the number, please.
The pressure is psi 5
